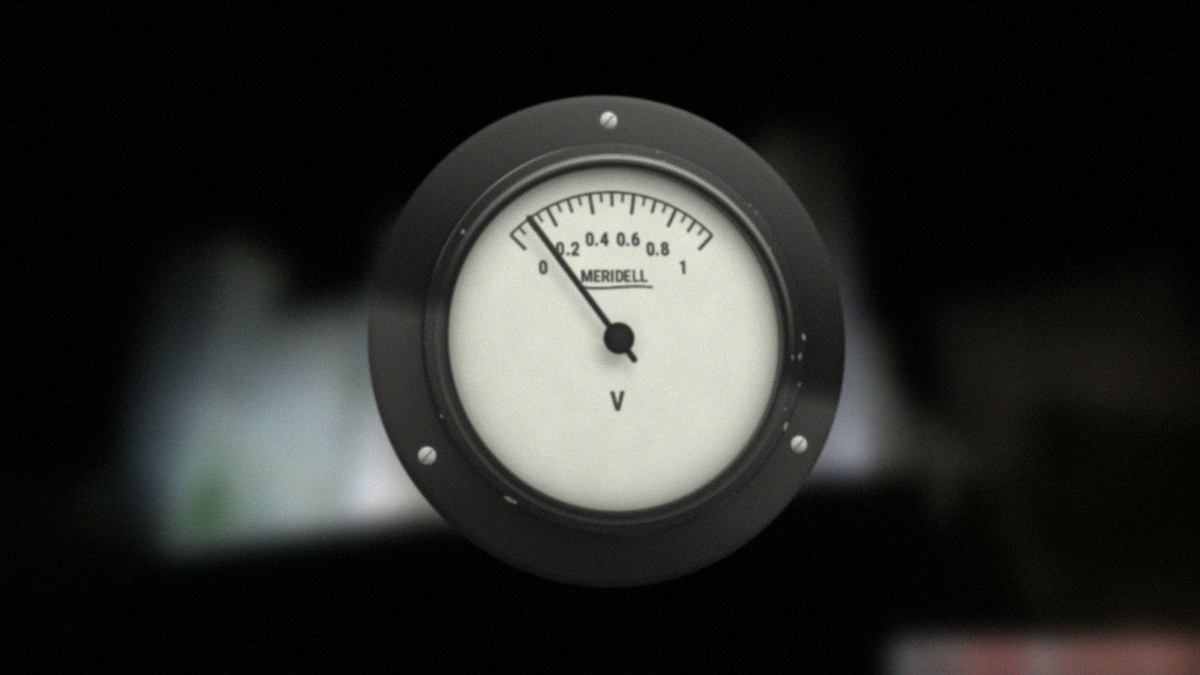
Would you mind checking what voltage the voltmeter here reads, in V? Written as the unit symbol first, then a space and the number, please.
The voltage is V 0.1
